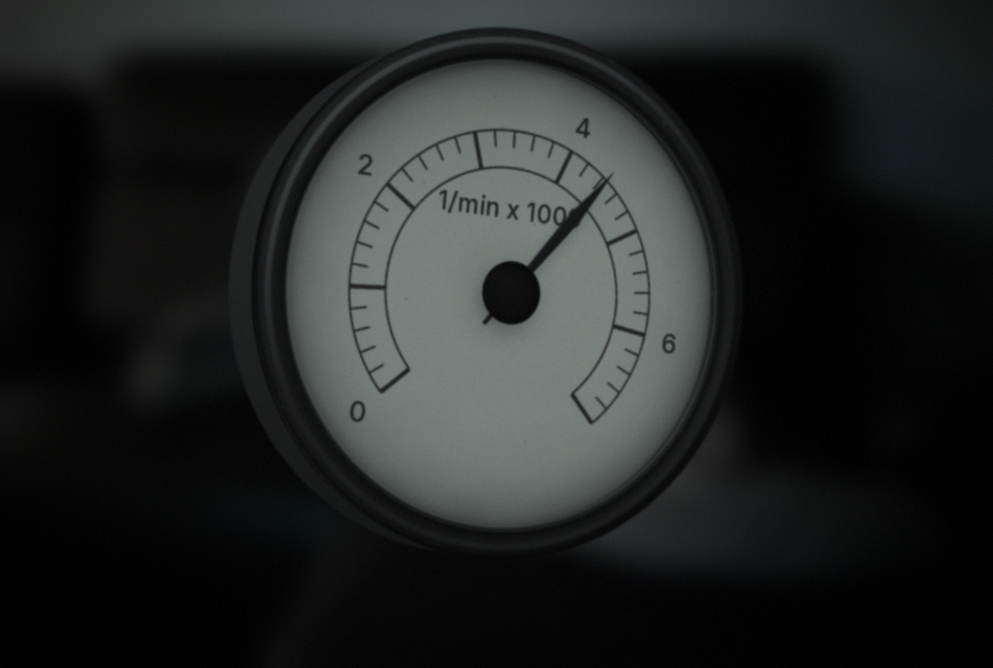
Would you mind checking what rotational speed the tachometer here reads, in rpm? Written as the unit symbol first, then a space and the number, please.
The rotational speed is rpm 4400
